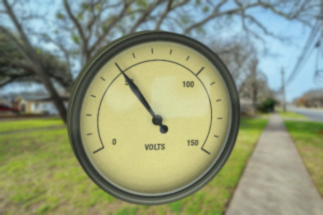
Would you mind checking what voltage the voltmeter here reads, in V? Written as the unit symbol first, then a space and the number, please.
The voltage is V 50
